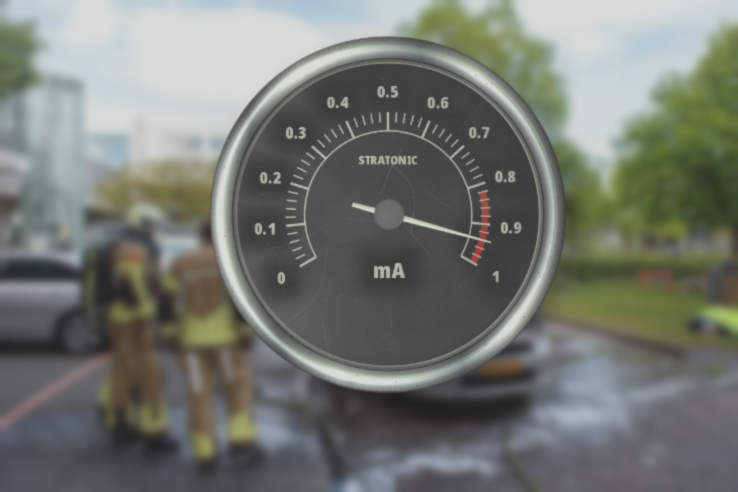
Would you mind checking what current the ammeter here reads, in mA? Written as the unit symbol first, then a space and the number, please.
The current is mA 0.94
